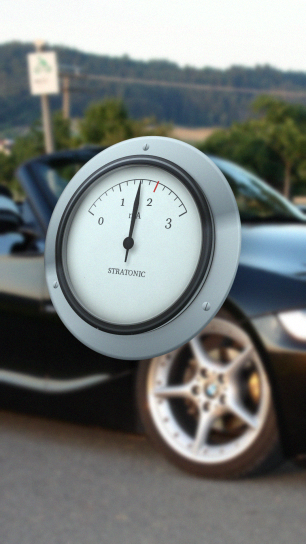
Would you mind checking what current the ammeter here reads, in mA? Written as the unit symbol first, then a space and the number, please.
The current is mA 1.6
